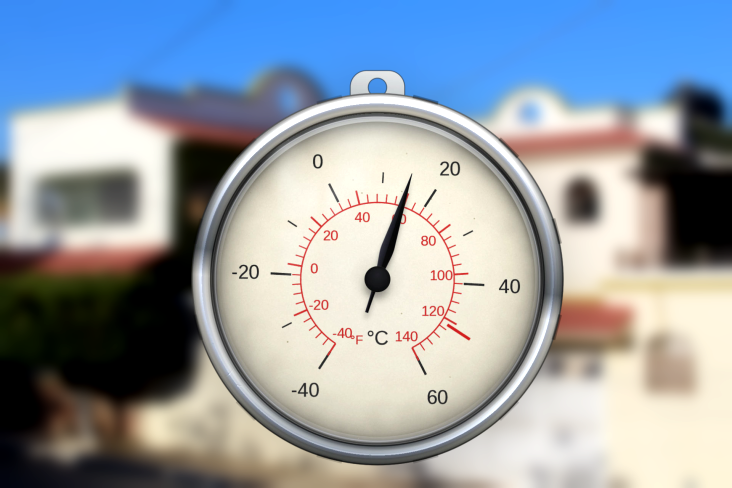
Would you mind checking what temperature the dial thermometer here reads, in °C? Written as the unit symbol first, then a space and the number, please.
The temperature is °C 15
